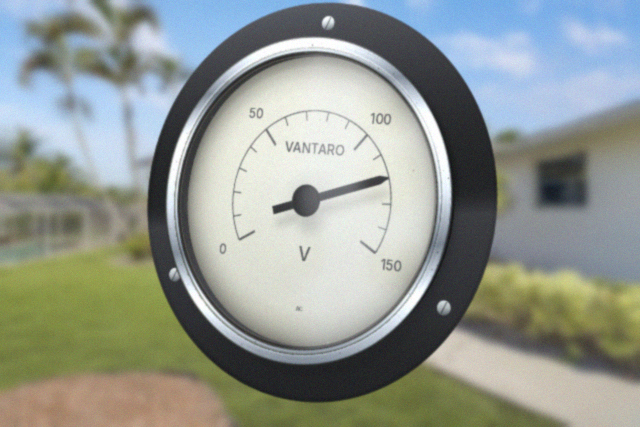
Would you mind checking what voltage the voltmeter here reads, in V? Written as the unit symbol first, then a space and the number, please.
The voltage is V 120
